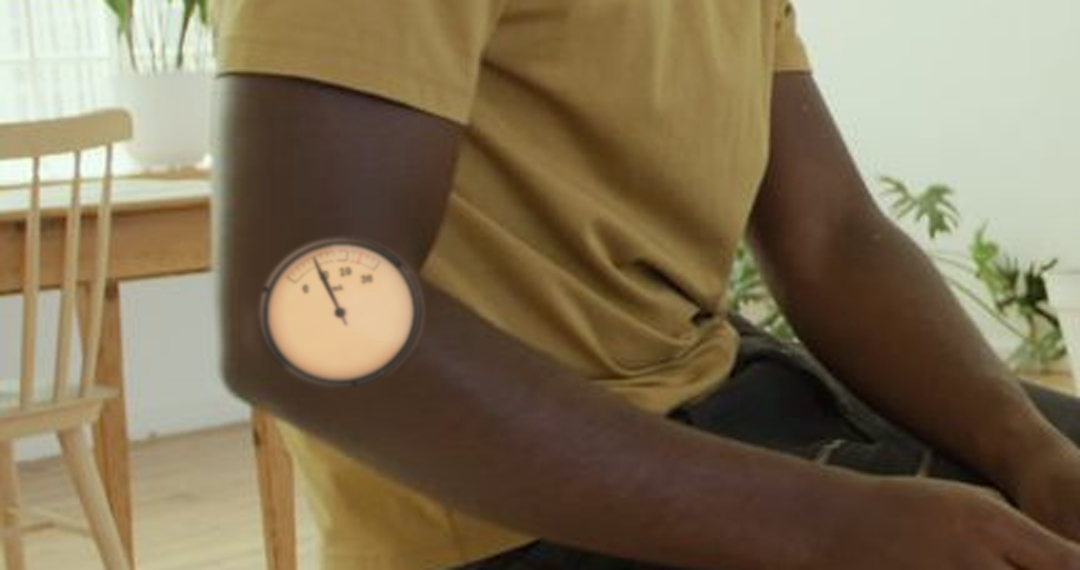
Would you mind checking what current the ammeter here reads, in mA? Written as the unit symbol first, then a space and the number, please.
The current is mA 10
